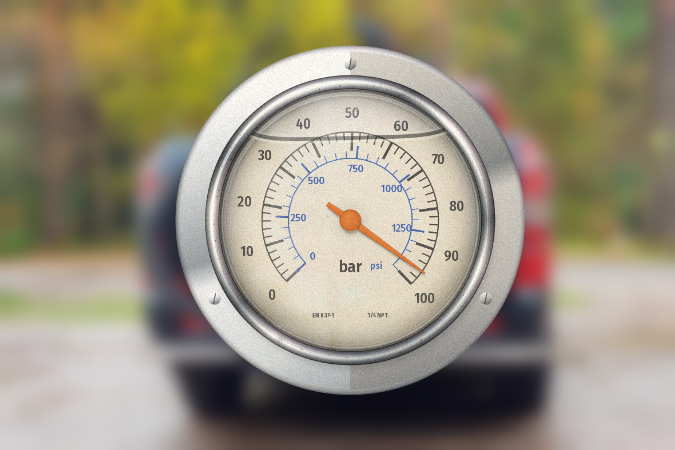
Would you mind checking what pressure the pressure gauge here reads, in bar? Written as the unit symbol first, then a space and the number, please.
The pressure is bar 96
